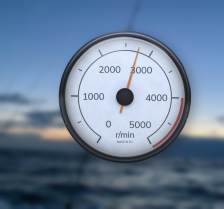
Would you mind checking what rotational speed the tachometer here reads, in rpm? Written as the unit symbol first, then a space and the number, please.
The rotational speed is rpm 2750
